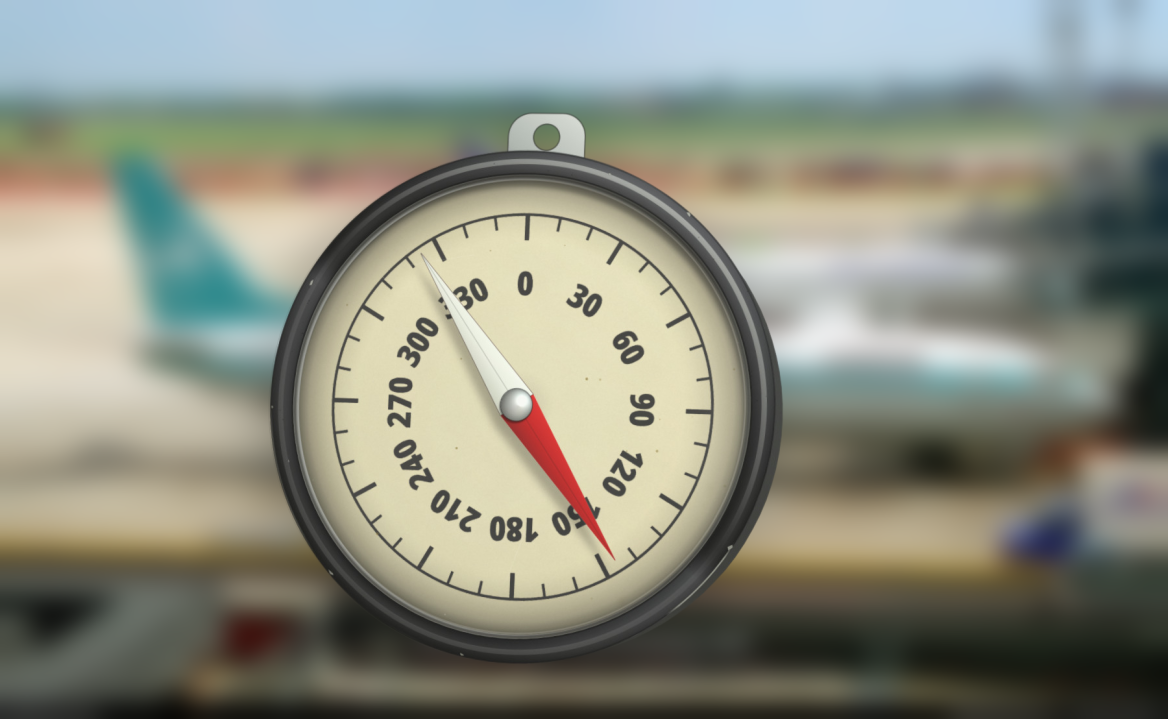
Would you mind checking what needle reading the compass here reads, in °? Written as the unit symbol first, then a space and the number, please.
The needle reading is ° 145
